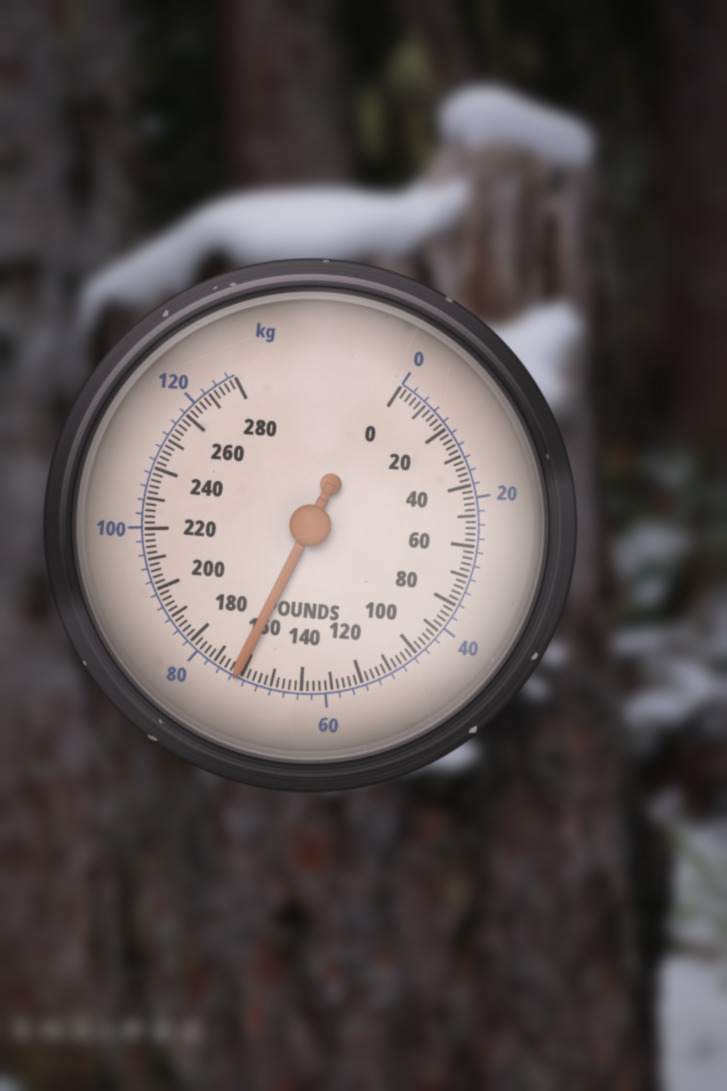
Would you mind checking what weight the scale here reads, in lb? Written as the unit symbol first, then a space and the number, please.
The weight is lb 162
